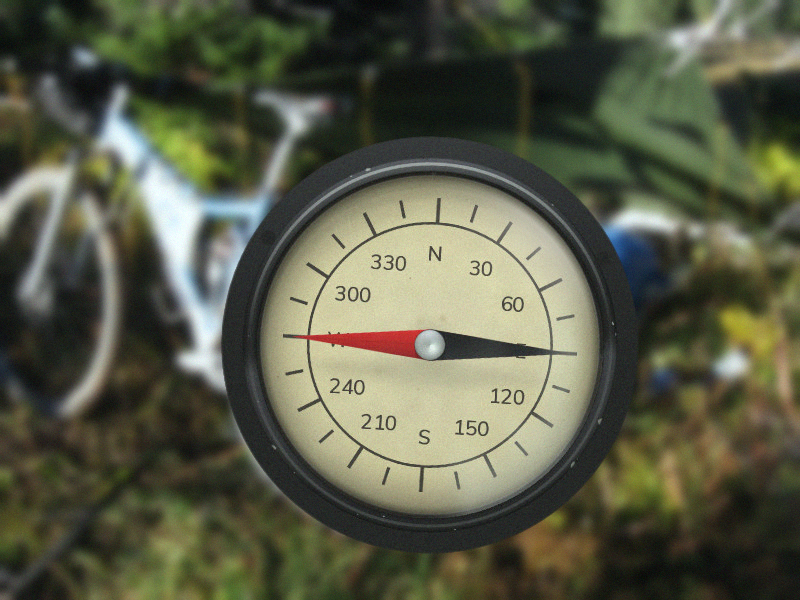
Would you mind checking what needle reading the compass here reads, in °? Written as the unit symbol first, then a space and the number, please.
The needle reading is ° 270
